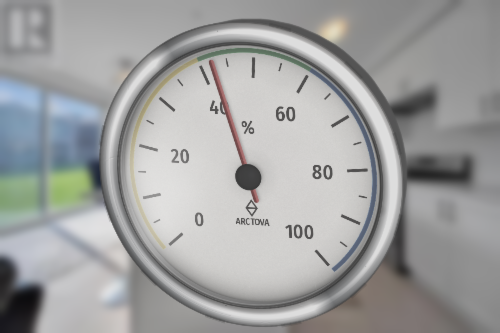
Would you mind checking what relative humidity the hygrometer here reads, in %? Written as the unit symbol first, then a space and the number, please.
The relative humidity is % 42.5
